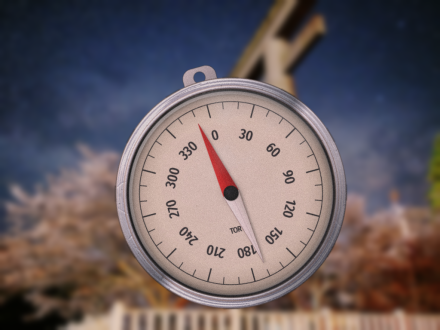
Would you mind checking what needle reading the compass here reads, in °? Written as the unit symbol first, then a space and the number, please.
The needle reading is ° 350
